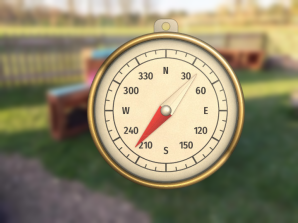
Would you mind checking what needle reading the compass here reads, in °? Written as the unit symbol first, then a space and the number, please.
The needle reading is ° 220
